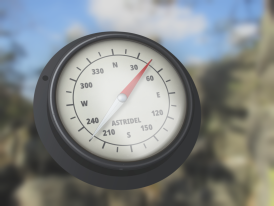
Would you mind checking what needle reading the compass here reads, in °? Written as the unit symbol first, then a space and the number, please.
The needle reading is ° 45
